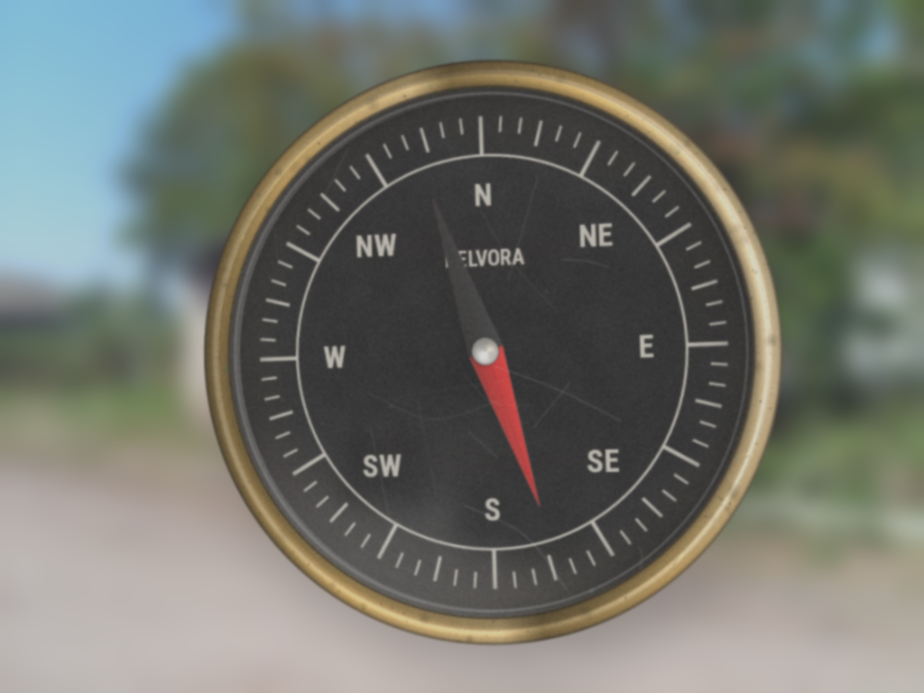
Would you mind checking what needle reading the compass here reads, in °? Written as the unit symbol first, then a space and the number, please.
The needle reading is ° 162.5
